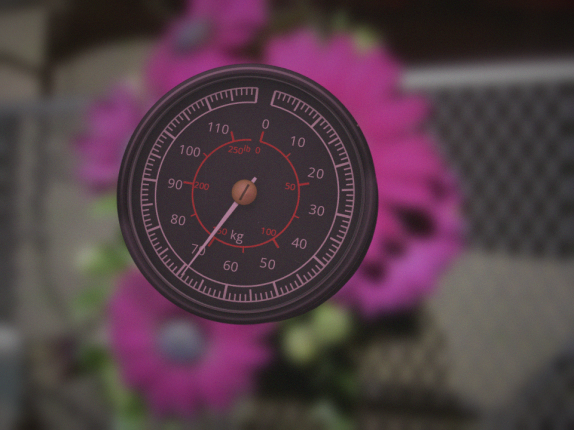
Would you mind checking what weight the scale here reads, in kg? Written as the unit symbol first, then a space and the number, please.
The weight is kg 69
